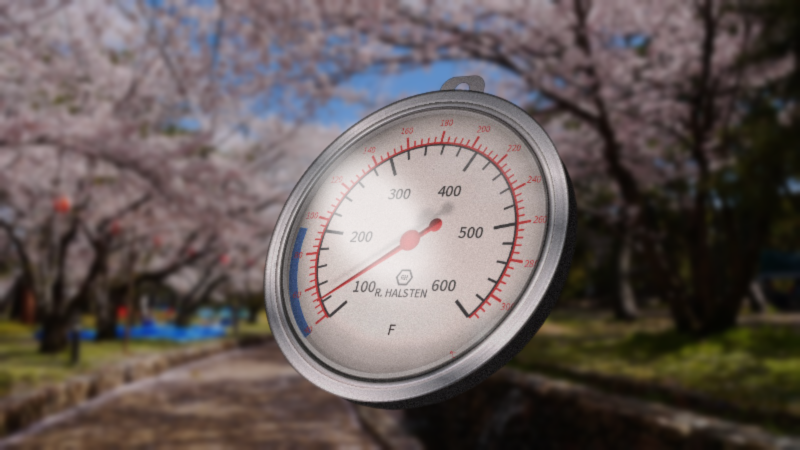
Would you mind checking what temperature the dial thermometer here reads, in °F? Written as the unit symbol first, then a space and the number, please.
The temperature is °F 120
